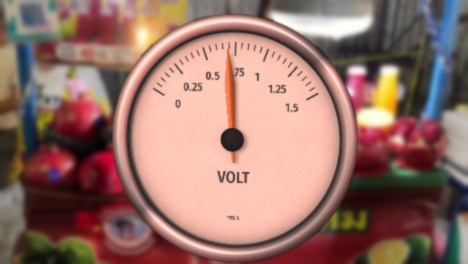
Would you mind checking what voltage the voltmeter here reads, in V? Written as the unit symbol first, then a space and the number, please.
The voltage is V 0.7
